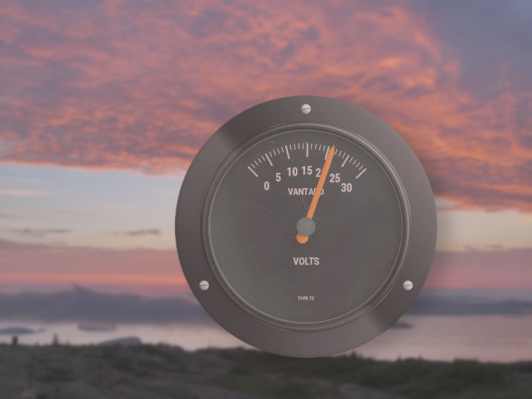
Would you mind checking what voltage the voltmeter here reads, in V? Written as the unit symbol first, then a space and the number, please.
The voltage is V 21
